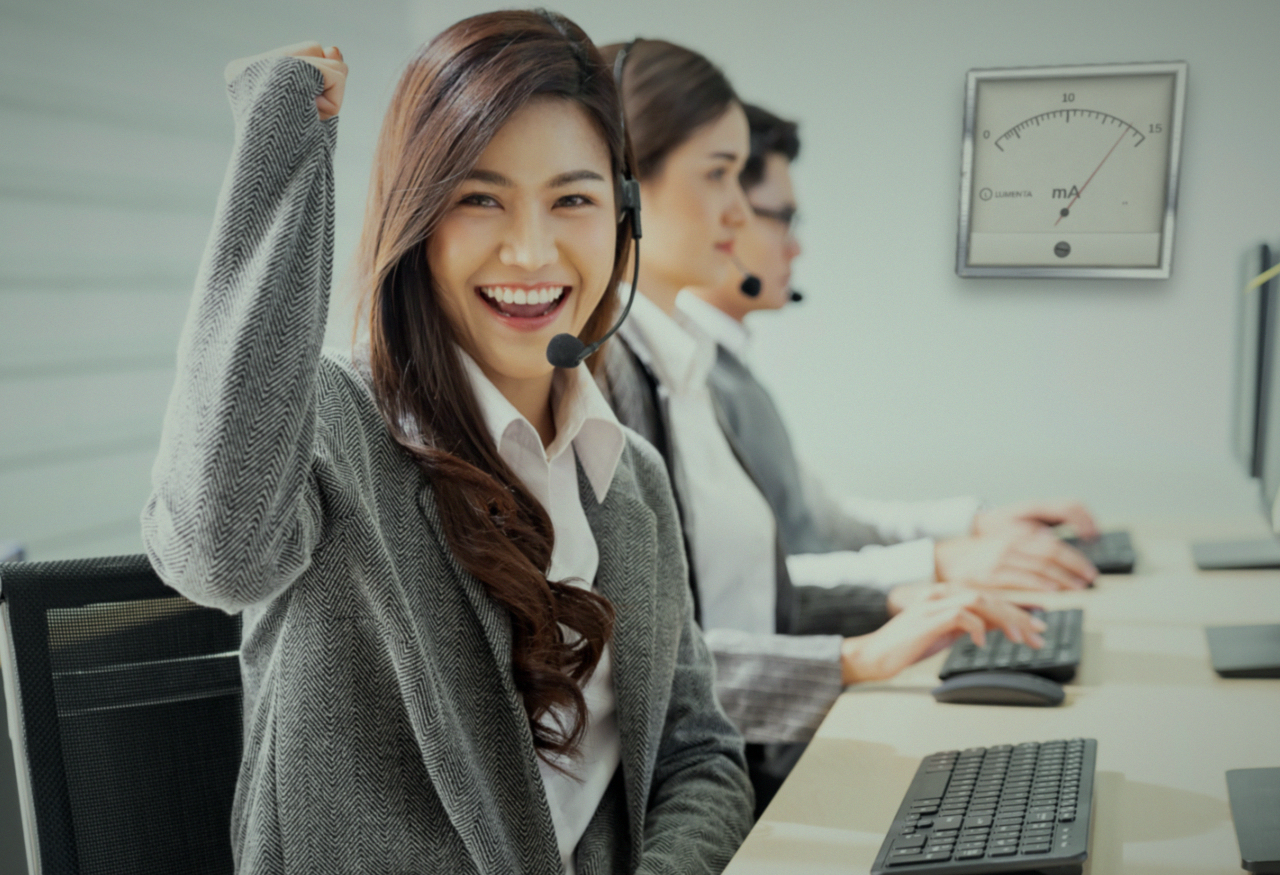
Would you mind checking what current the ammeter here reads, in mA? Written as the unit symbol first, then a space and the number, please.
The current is mA 14
